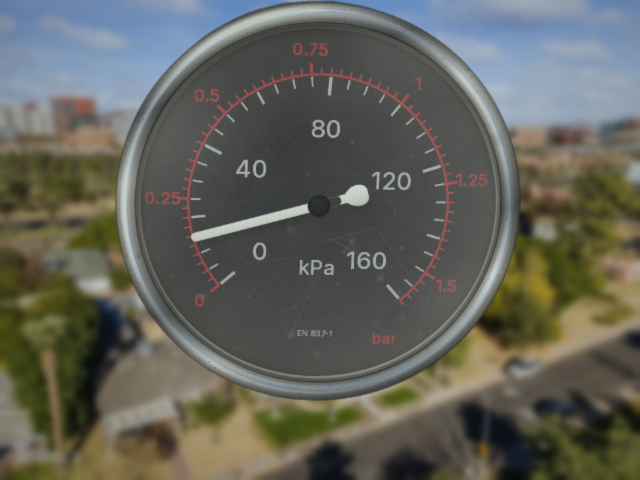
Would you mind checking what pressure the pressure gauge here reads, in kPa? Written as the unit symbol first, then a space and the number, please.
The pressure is kPa 15
